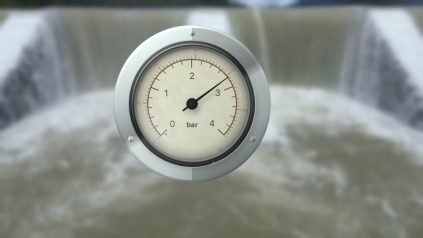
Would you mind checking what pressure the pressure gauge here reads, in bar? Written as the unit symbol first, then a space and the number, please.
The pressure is bar 2.8
